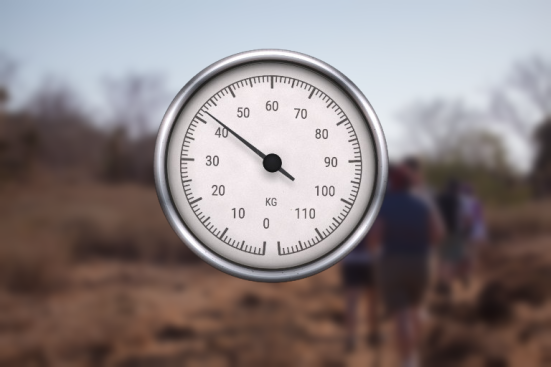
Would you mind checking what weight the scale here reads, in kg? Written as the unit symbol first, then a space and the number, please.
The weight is kg 42
